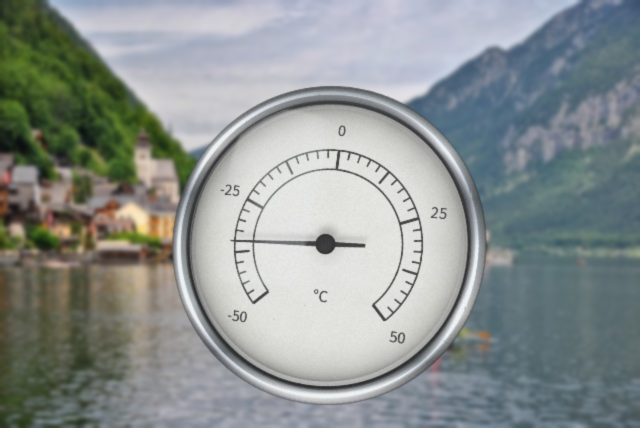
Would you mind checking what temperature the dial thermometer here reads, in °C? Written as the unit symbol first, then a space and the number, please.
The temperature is °C -35
